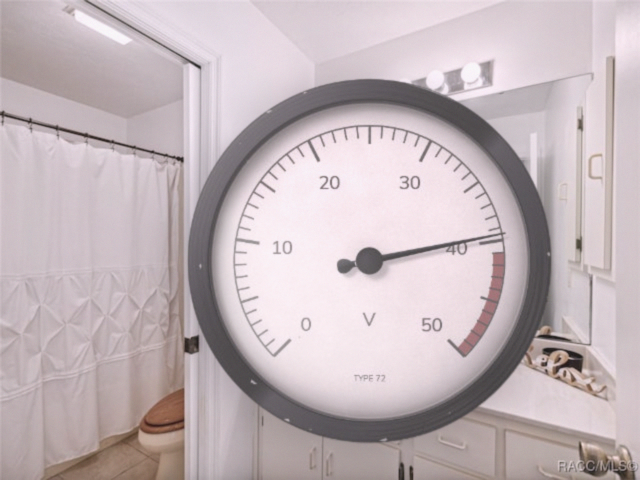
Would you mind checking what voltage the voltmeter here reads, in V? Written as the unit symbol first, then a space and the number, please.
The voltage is V 39.5
